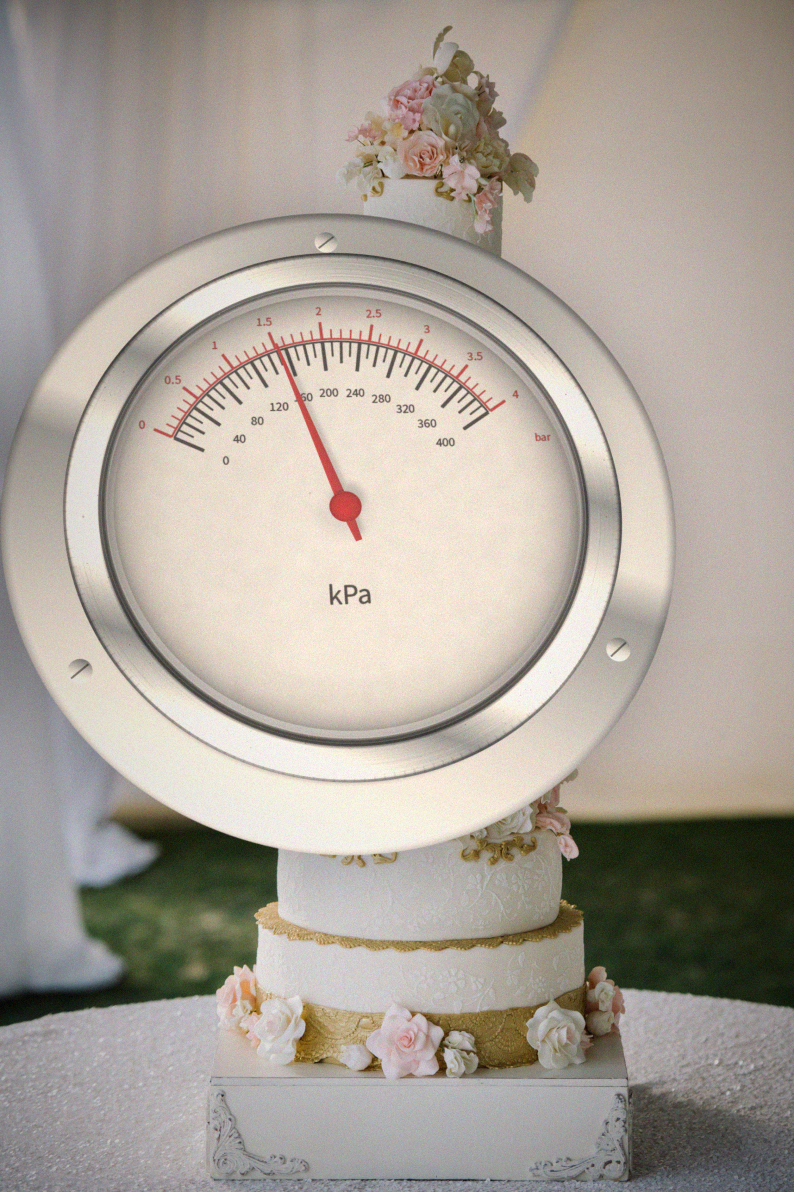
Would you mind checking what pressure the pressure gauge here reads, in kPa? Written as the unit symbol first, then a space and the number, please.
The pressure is kPa 150
